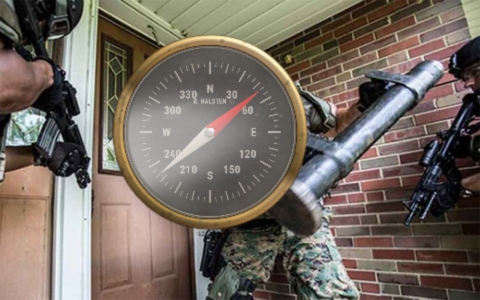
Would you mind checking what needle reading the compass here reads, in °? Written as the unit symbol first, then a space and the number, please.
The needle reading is ° 50
